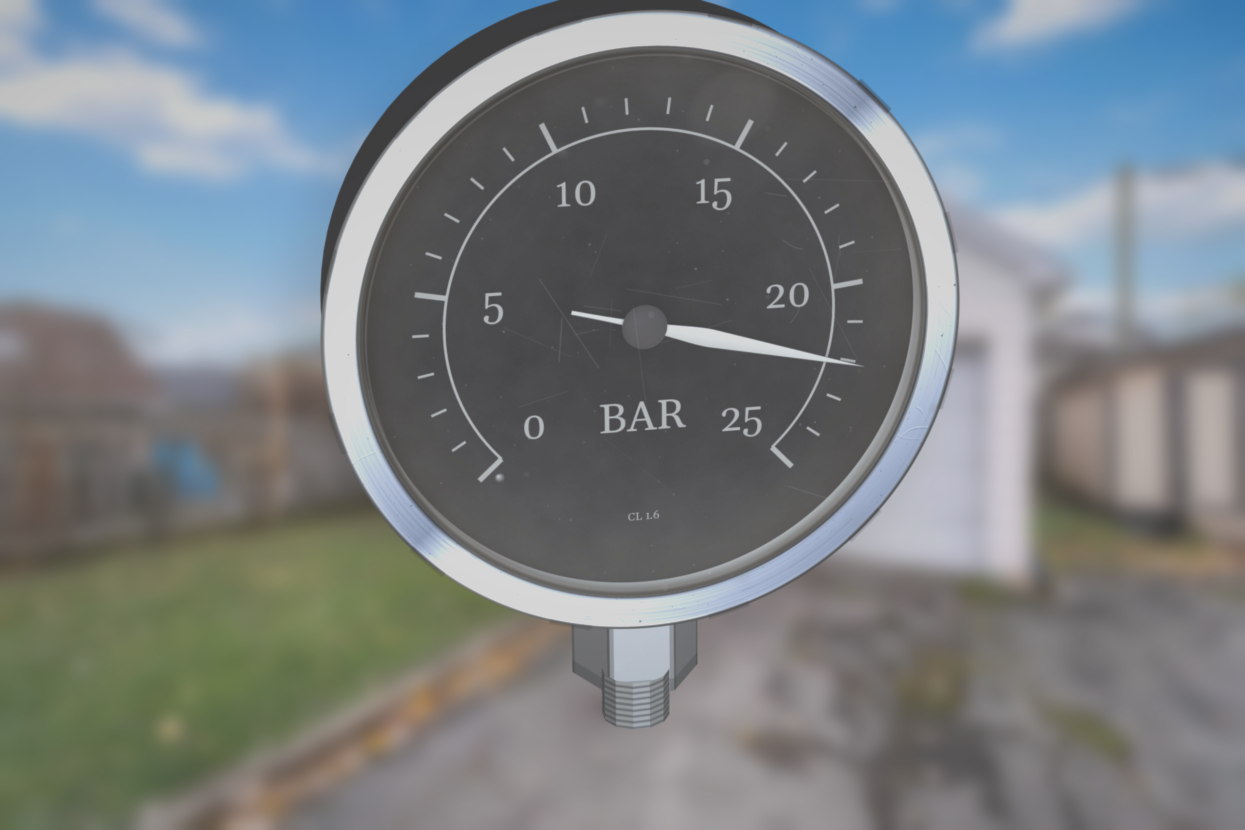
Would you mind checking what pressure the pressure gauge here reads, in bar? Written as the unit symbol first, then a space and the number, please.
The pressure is bar 22
